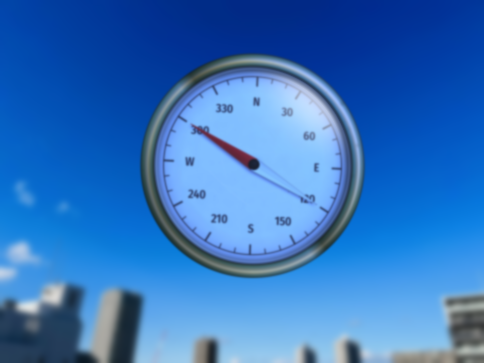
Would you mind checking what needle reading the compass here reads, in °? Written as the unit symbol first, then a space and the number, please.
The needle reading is ° 300
